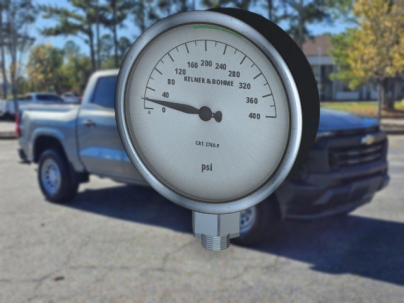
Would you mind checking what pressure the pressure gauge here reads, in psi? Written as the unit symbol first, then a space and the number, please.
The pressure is psi 20
